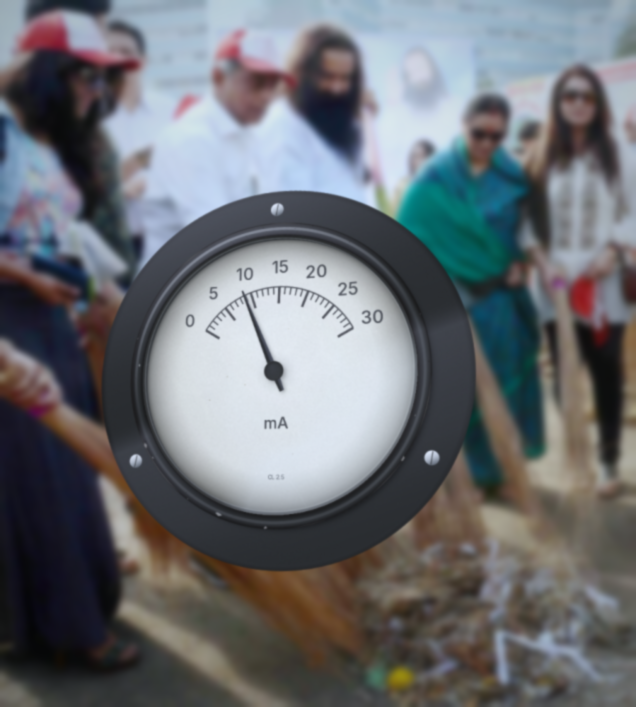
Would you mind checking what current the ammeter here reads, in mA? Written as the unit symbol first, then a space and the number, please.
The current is mA 9
